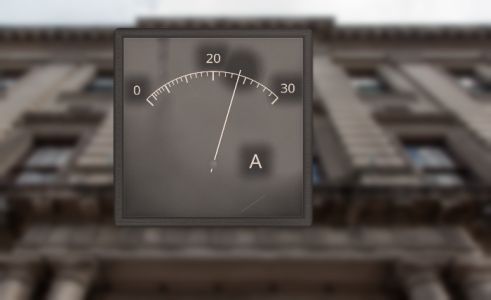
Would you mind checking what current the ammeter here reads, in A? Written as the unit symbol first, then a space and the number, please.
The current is A 24
